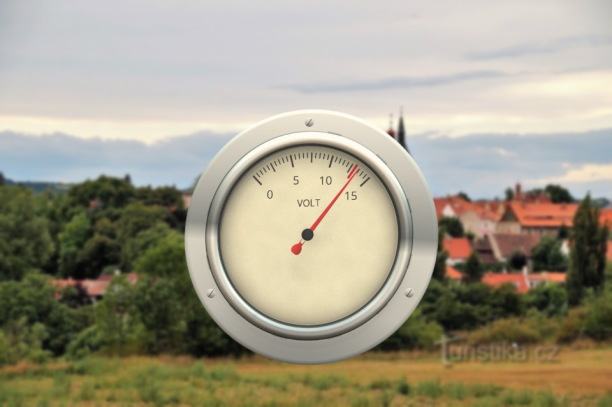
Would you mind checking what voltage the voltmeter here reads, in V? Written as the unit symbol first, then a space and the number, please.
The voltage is V 13.5
